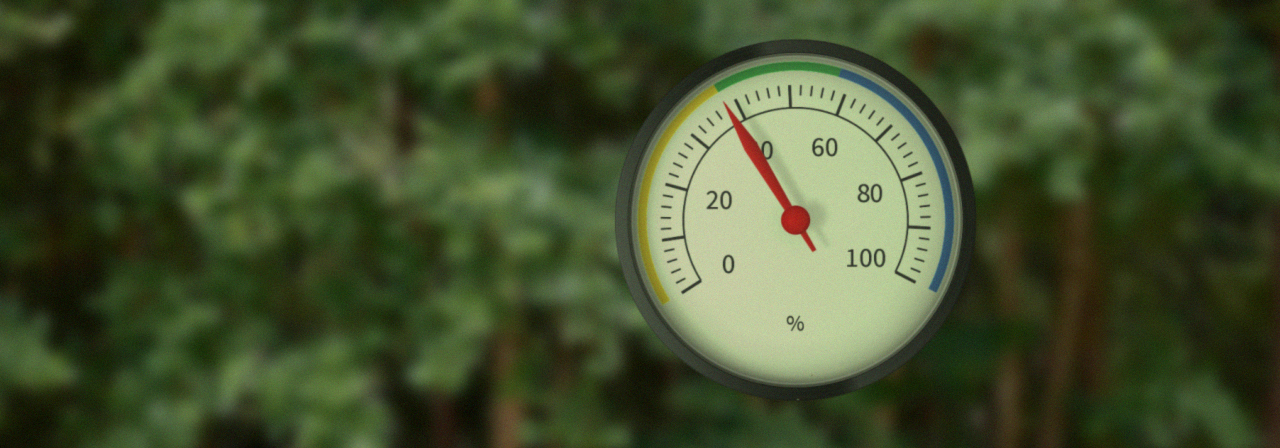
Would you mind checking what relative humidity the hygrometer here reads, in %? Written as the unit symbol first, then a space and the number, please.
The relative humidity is % 38
